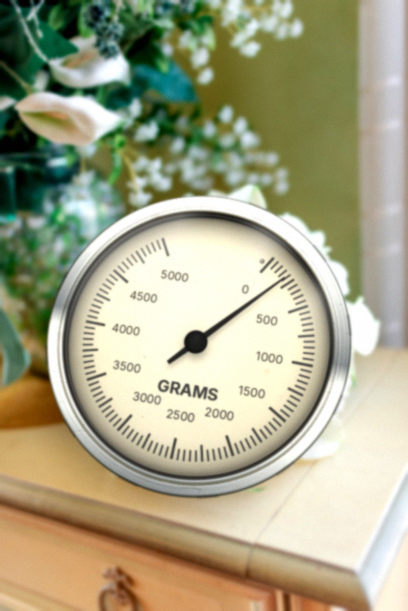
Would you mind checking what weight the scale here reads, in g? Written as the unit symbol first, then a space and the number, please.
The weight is g 200
